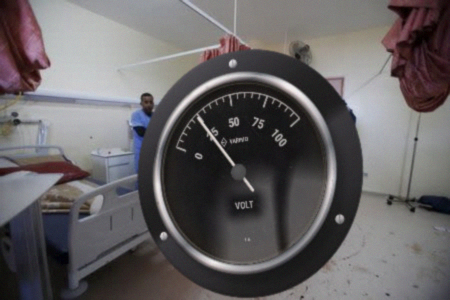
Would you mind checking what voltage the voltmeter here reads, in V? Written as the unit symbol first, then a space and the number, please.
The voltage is V 25
